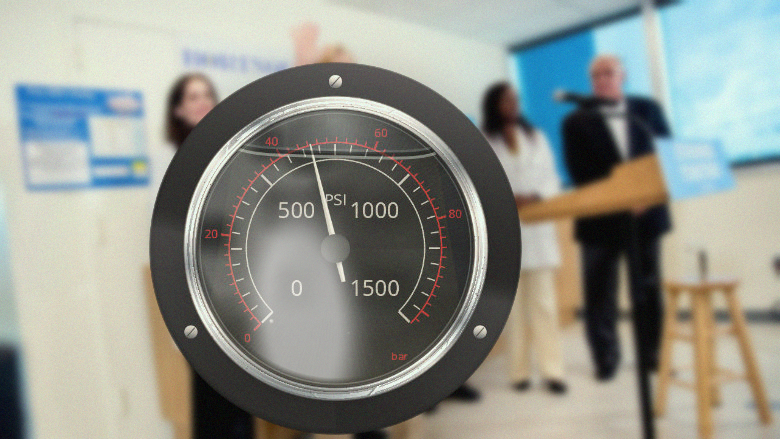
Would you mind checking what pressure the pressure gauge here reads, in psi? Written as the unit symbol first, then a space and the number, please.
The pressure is psi 675
